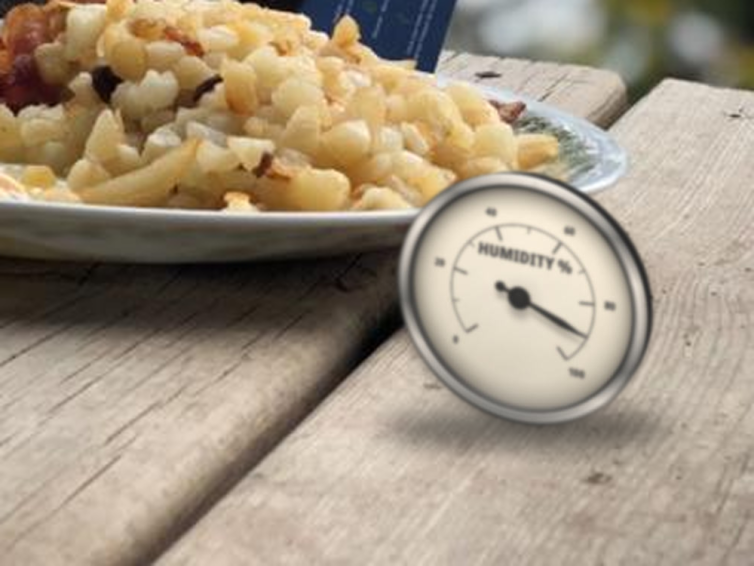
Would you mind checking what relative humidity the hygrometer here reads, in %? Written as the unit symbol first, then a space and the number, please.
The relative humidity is % 90
